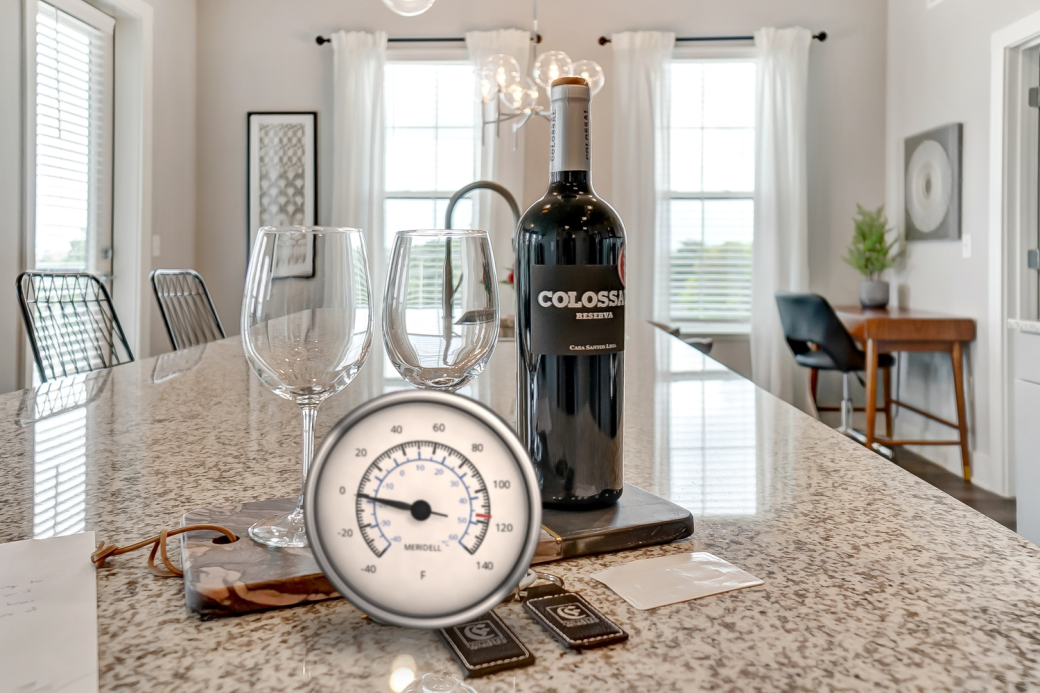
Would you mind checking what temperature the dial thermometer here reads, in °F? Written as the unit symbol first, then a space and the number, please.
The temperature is °F 0
